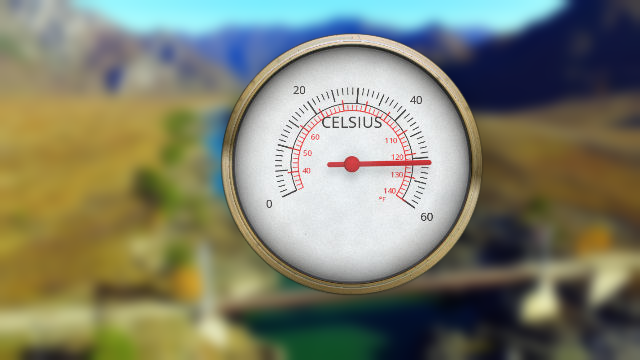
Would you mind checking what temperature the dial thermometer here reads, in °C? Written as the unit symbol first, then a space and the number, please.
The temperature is °C 51
